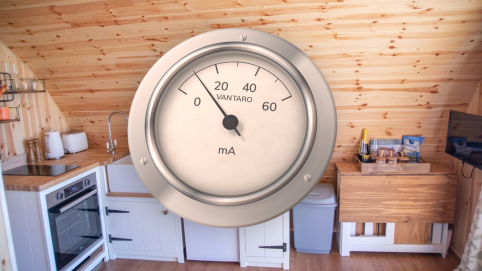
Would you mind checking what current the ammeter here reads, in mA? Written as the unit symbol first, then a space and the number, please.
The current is mA 10
